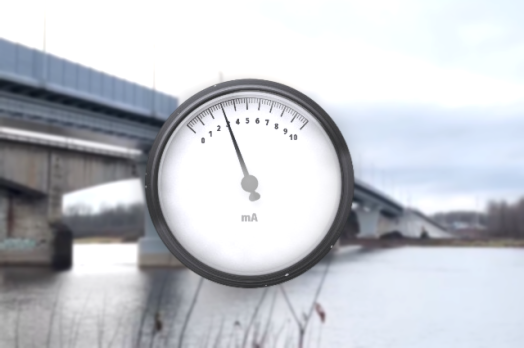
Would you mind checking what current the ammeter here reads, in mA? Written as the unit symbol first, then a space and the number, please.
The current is mA 3
